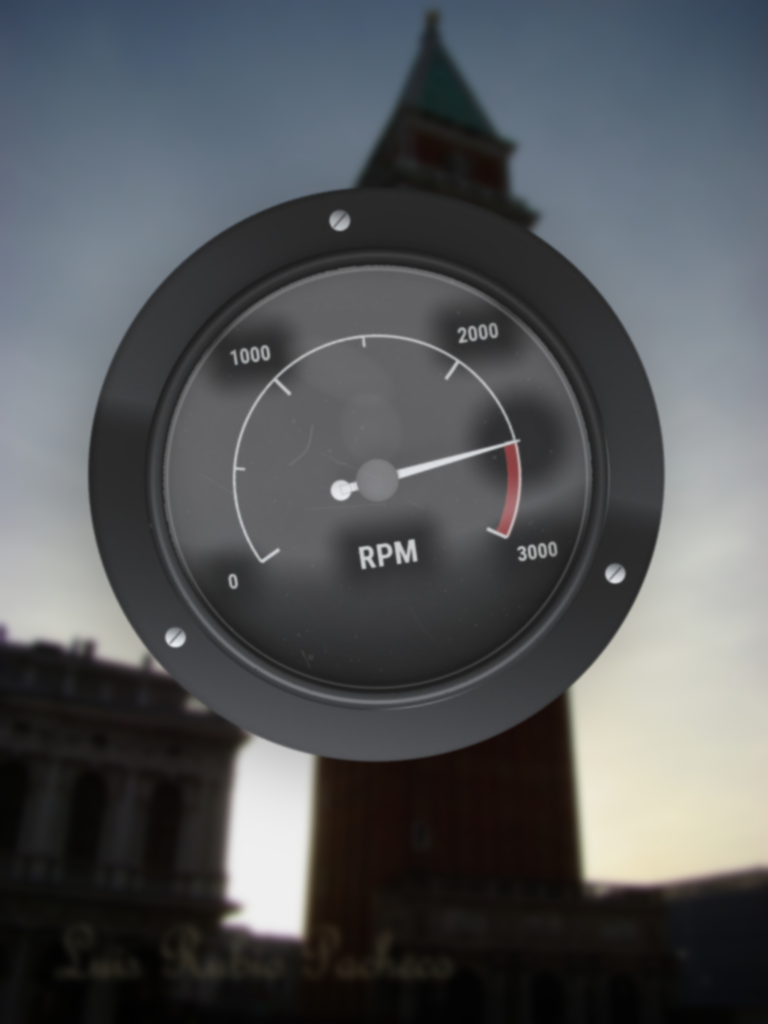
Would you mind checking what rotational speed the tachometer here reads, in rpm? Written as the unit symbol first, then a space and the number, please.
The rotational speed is rpm 2500
